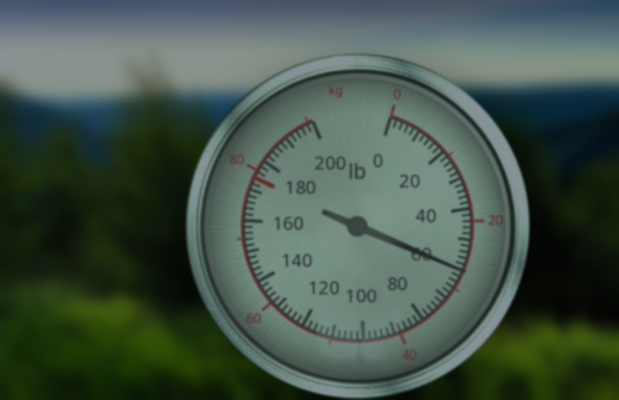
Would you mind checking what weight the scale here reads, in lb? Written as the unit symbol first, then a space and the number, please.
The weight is lb 60
